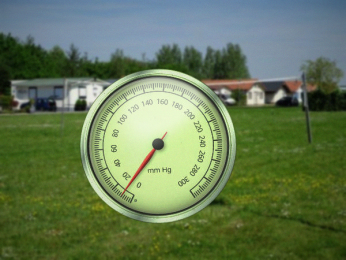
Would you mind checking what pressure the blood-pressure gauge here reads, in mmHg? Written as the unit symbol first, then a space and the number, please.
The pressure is mmHg 10
